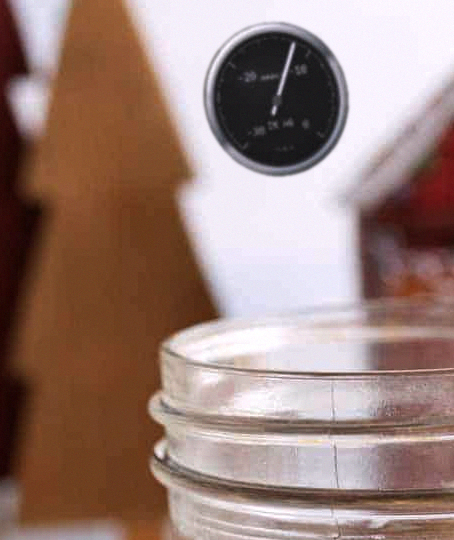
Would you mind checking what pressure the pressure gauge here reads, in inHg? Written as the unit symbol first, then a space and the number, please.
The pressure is inHg -12
